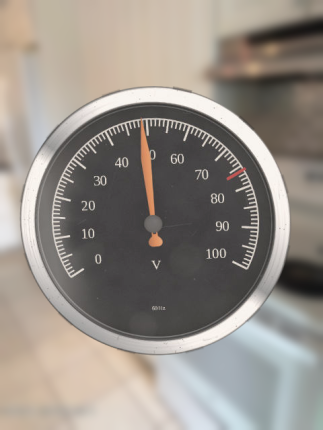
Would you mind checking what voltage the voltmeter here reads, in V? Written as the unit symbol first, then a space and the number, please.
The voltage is V 49
